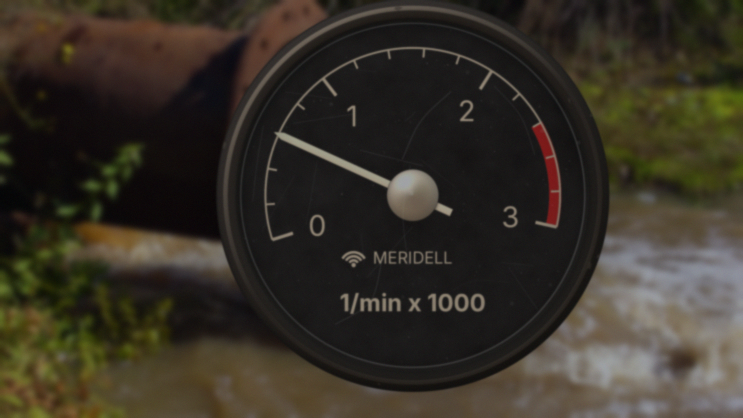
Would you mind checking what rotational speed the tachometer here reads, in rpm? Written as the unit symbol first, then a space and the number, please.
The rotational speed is rpm 600
